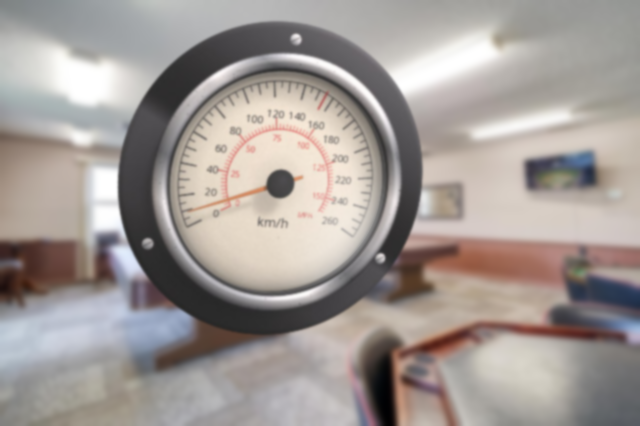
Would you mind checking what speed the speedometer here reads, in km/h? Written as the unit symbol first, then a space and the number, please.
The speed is km/h 10
